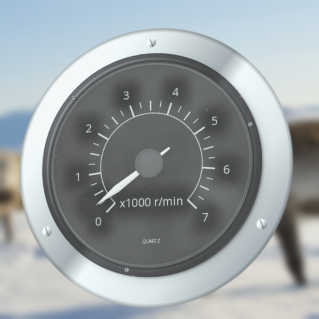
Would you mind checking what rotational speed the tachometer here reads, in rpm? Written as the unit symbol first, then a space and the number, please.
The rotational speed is rpm 250
